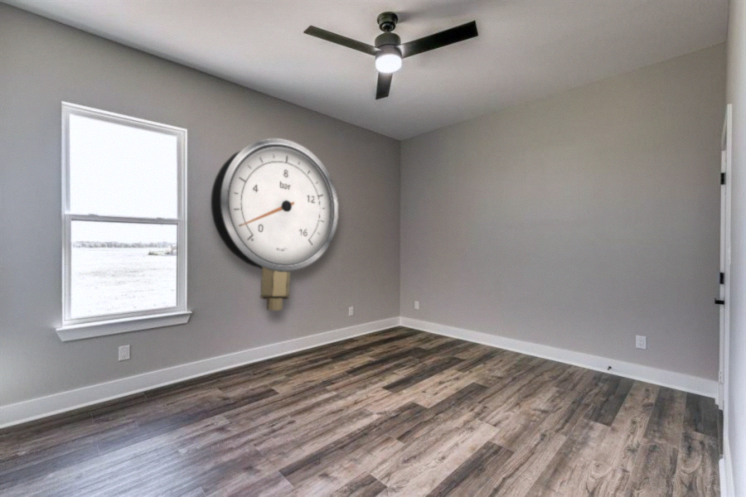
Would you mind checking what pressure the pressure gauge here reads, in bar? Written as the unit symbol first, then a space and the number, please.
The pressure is bar 1
